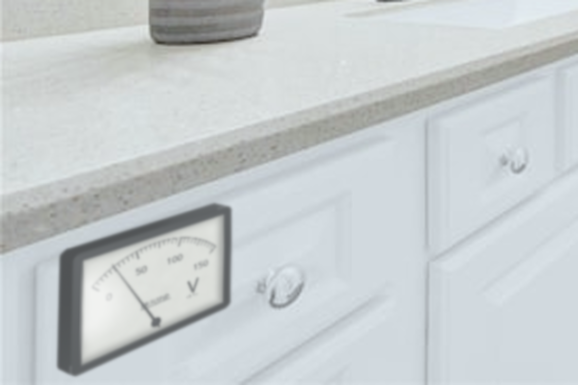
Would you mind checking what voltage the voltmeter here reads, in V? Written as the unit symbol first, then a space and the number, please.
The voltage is V 25
